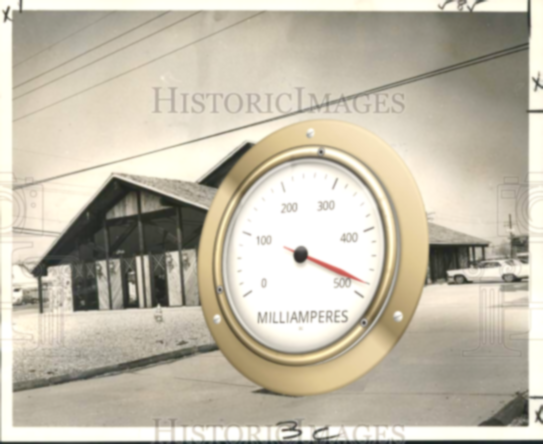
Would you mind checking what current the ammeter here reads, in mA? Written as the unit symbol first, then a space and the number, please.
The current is mA 480
